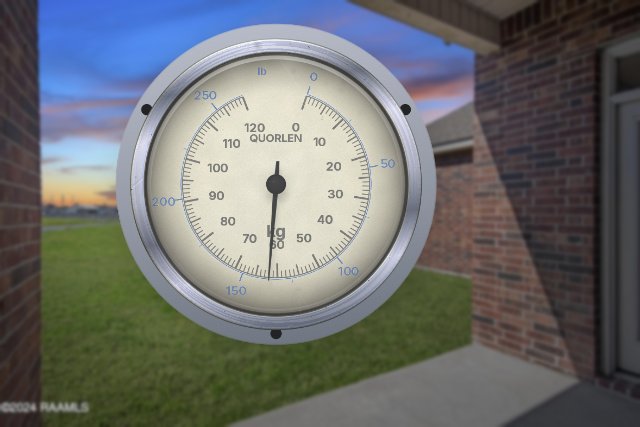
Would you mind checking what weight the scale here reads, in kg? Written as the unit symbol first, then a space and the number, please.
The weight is kg 62
